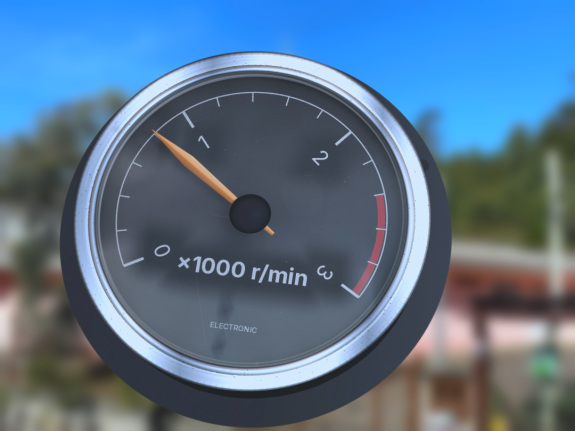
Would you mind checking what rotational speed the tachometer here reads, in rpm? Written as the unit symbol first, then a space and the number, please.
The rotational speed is rpm 800
